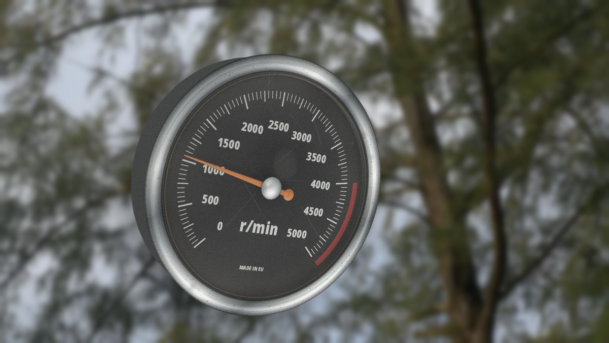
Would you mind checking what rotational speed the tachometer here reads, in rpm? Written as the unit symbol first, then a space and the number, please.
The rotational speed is rpm 1050
